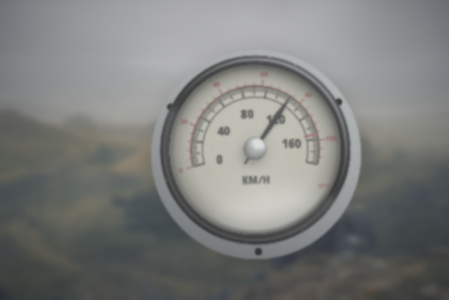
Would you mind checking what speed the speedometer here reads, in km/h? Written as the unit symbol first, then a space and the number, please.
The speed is km/h 120
